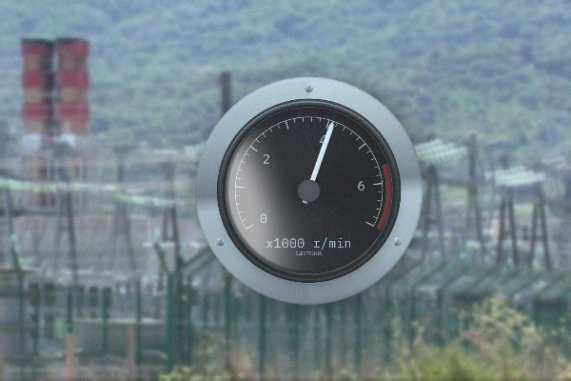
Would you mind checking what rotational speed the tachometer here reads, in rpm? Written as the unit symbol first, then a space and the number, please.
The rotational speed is rpm 4100
